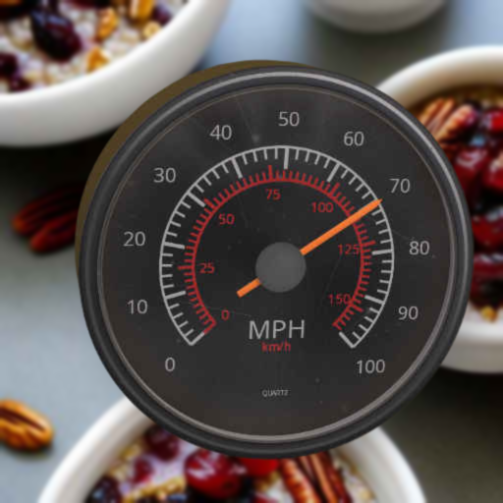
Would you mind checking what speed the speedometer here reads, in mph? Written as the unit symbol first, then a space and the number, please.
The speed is mph 70
